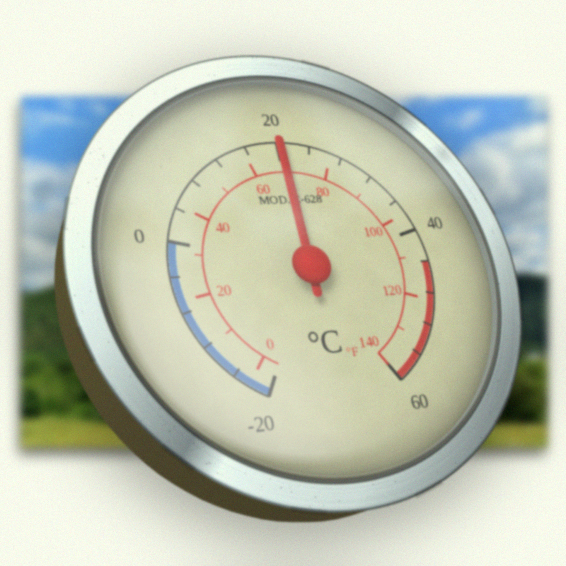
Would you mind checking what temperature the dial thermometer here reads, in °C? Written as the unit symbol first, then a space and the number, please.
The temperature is °C 20
